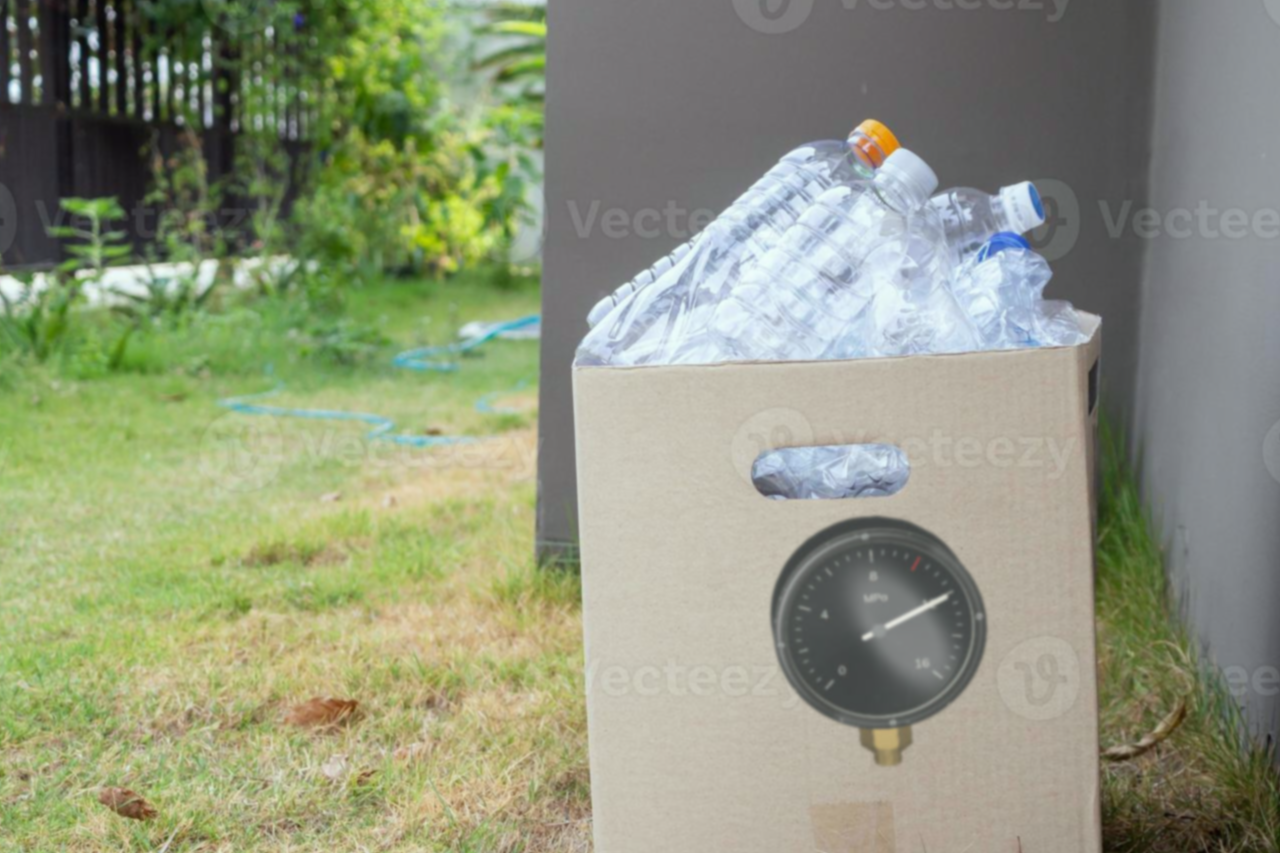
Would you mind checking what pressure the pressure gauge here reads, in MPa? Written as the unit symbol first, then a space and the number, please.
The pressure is MPa 12
